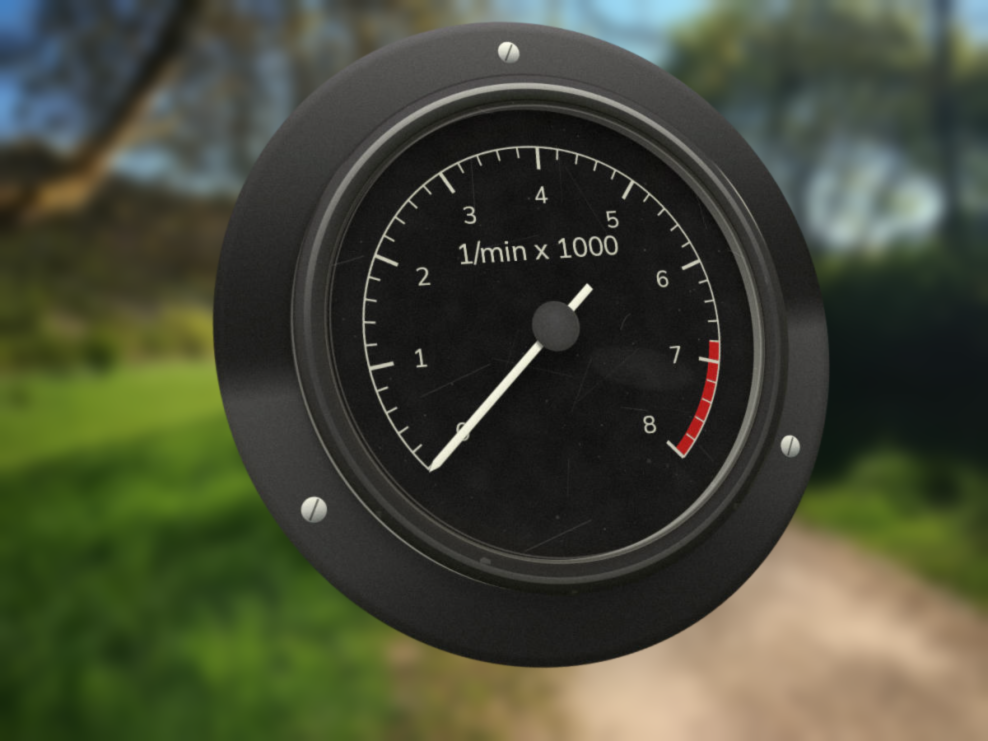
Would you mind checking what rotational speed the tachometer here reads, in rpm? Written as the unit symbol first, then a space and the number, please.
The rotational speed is rpm 0
